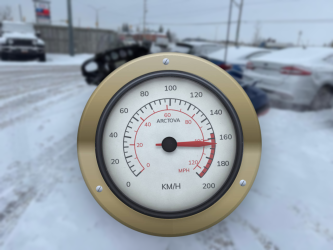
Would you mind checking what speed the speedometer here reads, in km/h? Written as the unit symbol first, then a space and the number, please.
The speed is km/h 165
